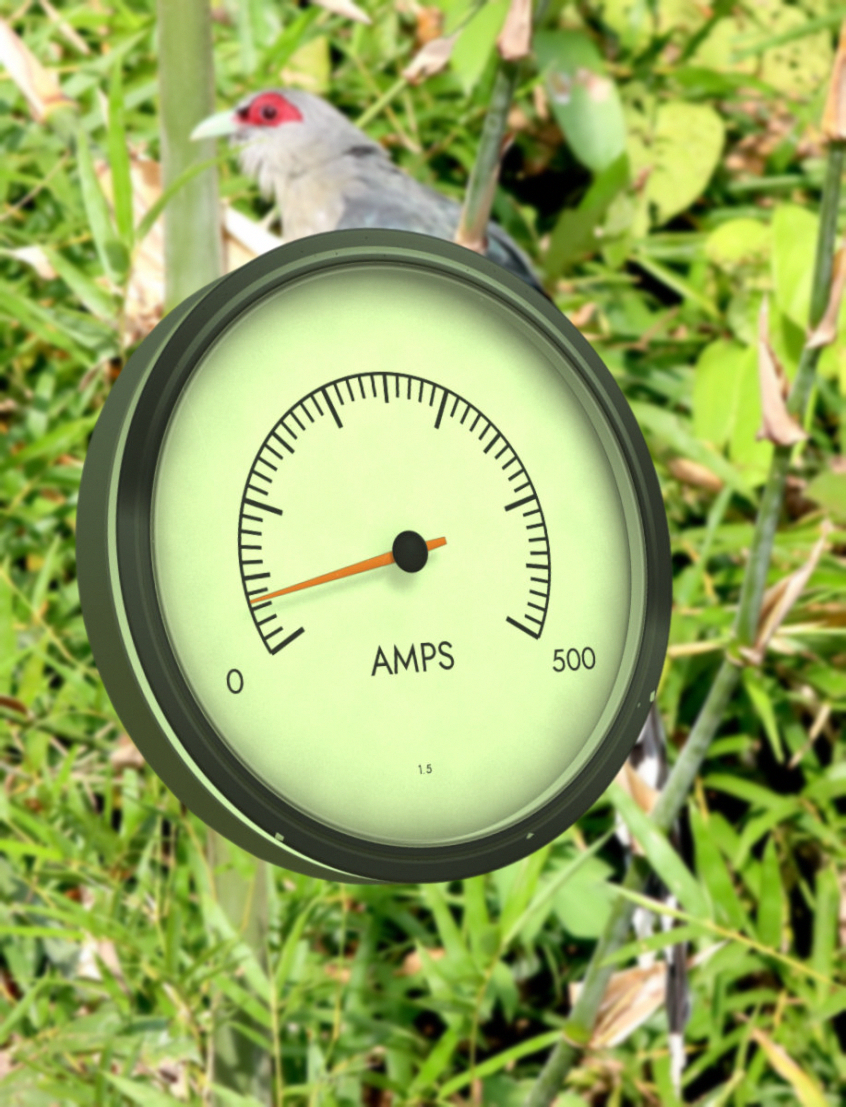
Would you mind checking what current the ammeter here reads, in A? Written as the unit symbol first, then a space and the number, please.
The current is A 35
